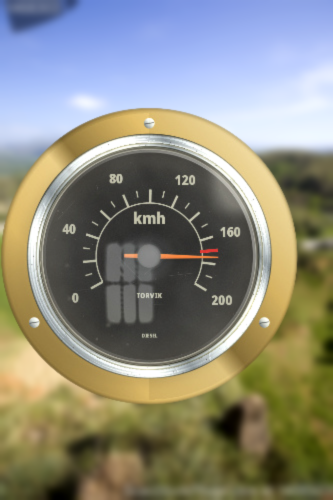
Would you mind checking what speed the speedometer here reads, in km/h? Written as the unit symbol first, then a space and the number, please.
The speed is km/h 175
